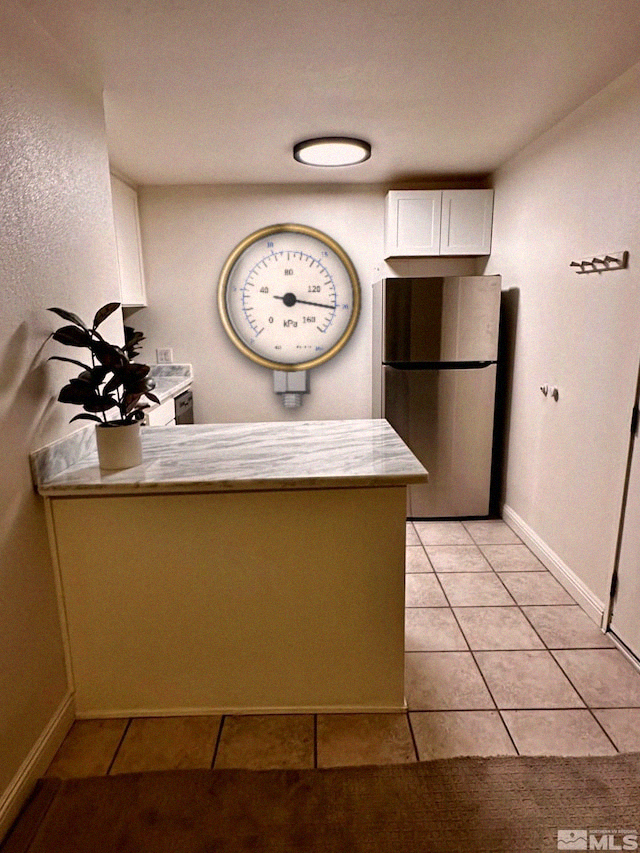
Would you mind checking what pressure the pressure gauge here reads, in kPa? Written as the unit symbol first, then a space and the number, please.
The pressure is kPa 140
